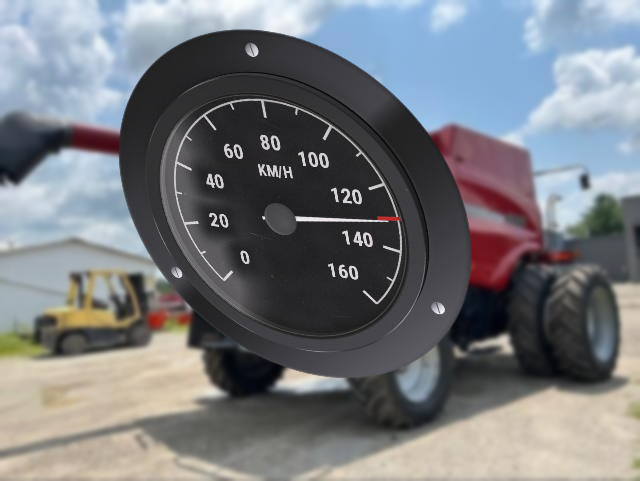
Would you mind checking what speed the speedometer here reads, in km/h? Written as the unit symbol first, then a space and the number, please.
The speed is km/h 130
